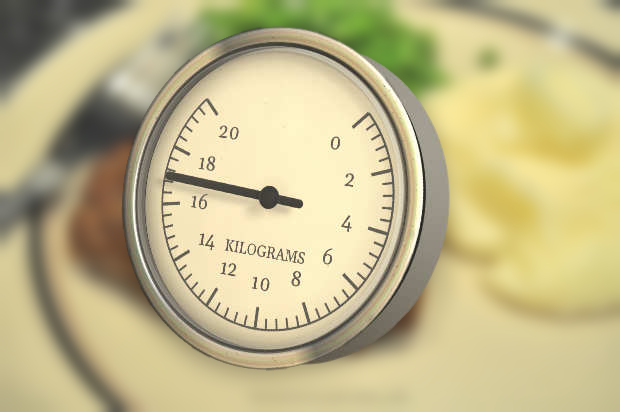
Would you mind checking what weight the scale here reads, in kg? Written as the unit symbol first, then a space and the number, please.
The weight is kg 17
